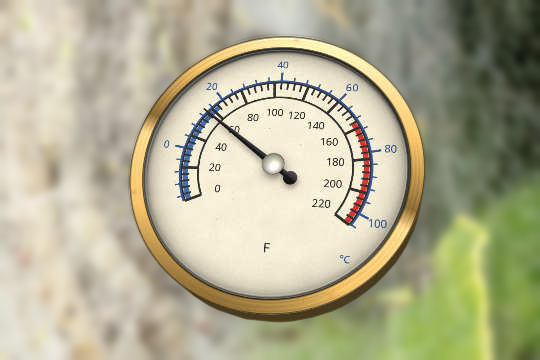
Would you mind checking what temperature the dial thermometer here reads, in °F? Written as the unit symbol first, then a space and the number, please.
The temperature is °F 56
